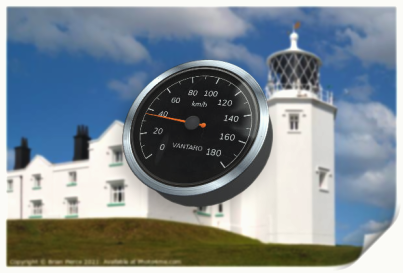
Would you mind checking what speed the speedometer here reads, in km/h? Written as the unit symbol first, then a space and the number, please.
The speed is km/h 35
